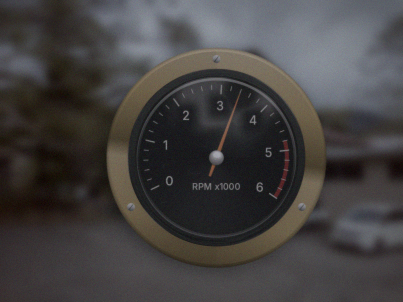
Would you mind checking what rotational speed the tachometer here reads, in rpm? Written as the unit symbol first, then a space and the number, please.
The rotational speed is rpm 3400
